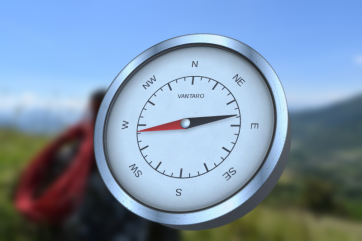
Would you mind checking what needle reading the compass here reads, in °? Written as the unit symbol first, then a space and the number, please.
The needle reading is ° 260
